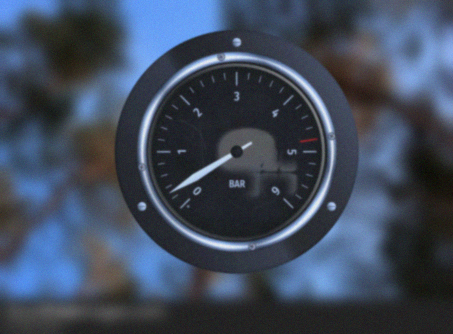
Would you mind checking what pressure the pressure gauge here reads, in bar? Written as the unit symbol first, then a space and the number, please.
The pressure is bar 0.3
